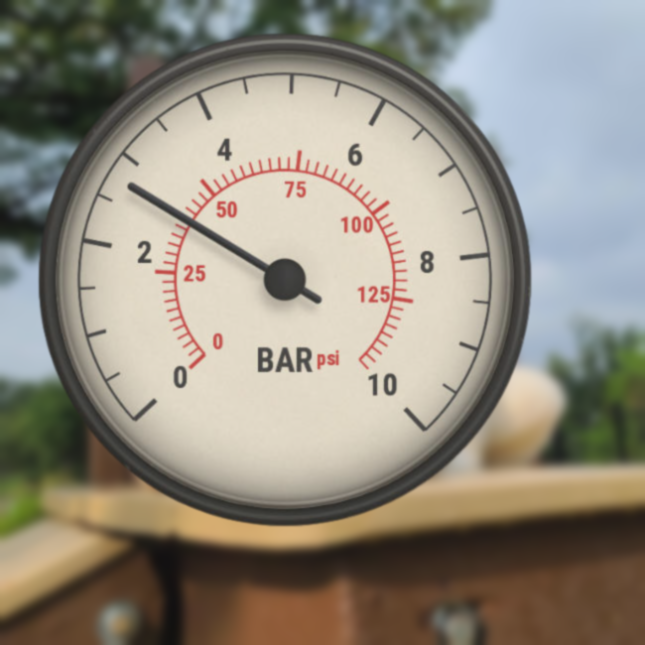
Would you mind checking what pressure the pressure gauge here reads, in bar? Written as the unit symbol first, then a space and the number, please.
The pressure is bar 2.75
